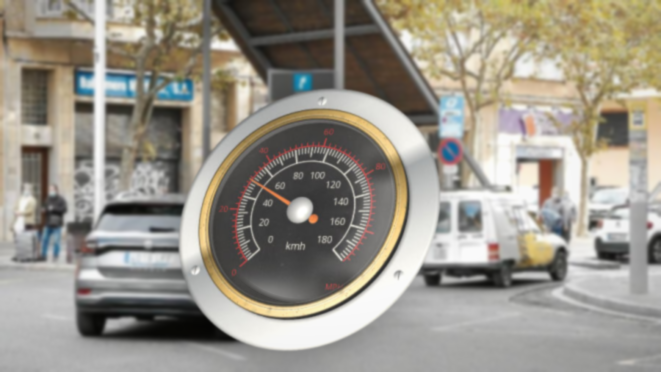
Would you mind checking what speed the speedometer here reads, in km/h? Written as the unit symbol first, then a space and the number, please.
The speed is km/h 50
